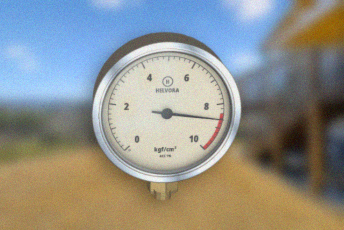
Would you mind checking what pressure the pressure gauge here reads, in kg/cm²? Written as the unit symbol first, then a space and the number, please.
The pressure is kg/cm² 8.6
